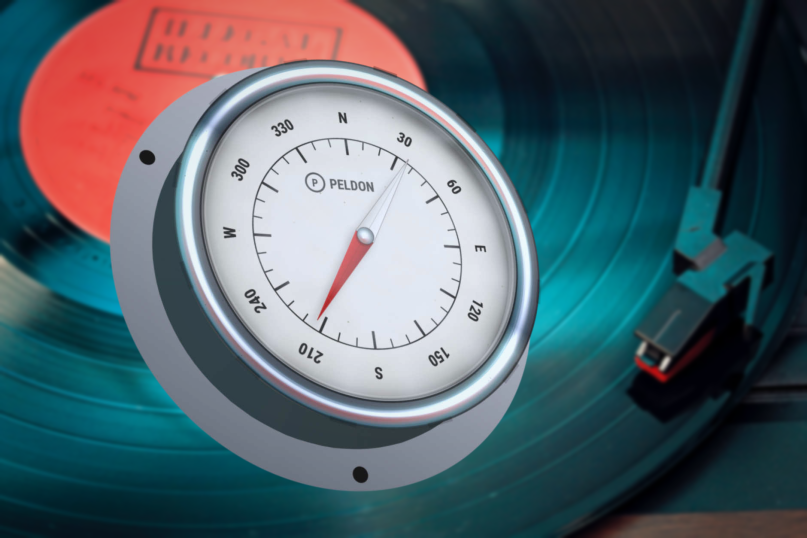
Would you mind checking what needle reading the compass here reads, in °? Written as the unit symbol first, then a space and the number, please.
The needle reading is ° 215
